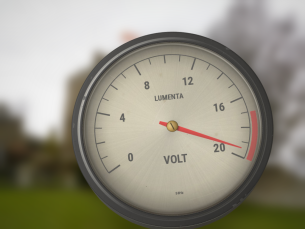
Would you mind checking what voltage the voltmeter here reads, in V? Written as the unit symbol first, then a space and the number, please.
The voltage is V 19.5
